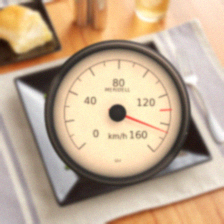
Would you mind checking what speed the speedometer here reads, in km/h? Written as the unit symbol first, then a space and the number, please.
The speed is km/h 145
